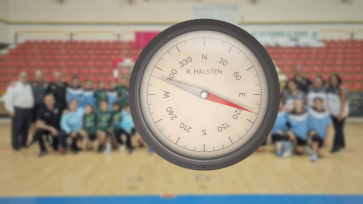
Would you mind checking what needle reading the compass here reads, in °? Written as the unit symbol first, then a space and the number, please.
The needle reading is ° 110
